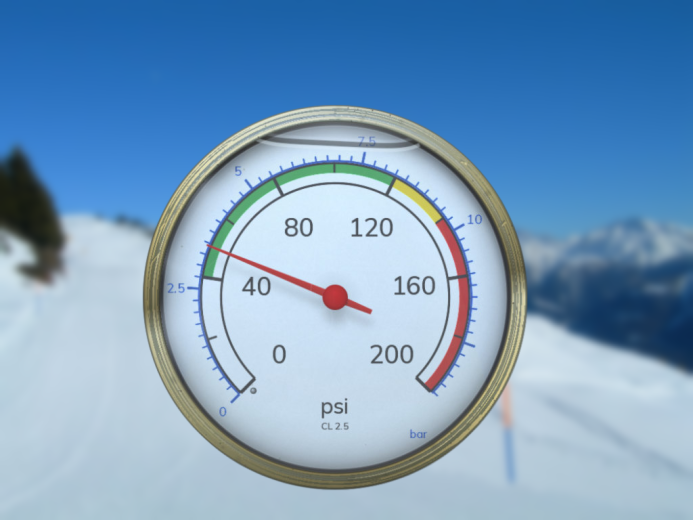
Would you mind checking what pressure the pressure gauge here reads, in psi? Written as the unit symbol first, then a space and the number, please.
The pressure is psi 50
